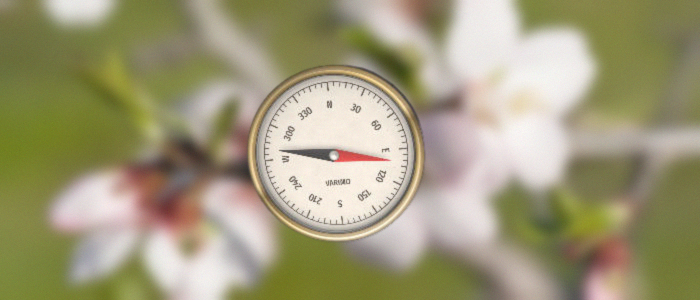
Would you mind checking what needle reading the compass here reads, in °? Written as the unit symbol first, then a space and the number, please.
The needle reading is ° 100
